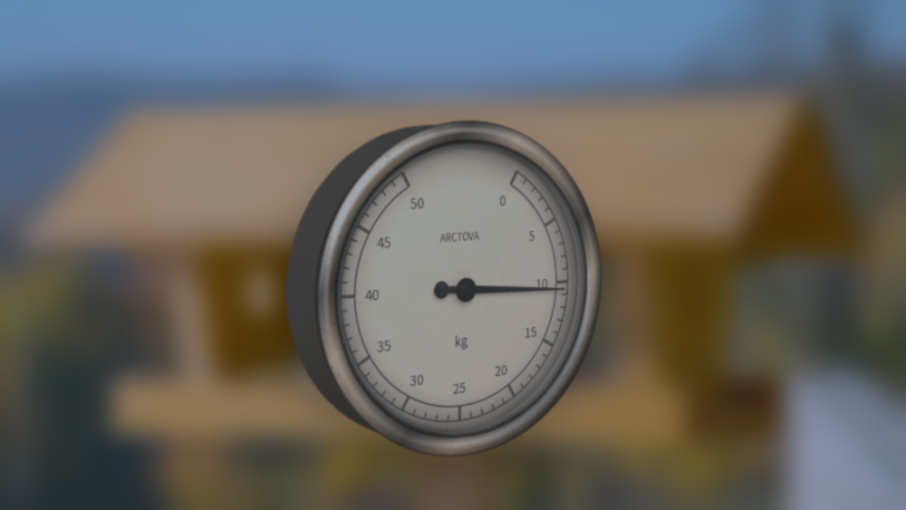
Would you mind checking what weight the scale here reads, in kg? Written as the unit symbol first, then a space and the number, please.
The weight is kg 10.5
